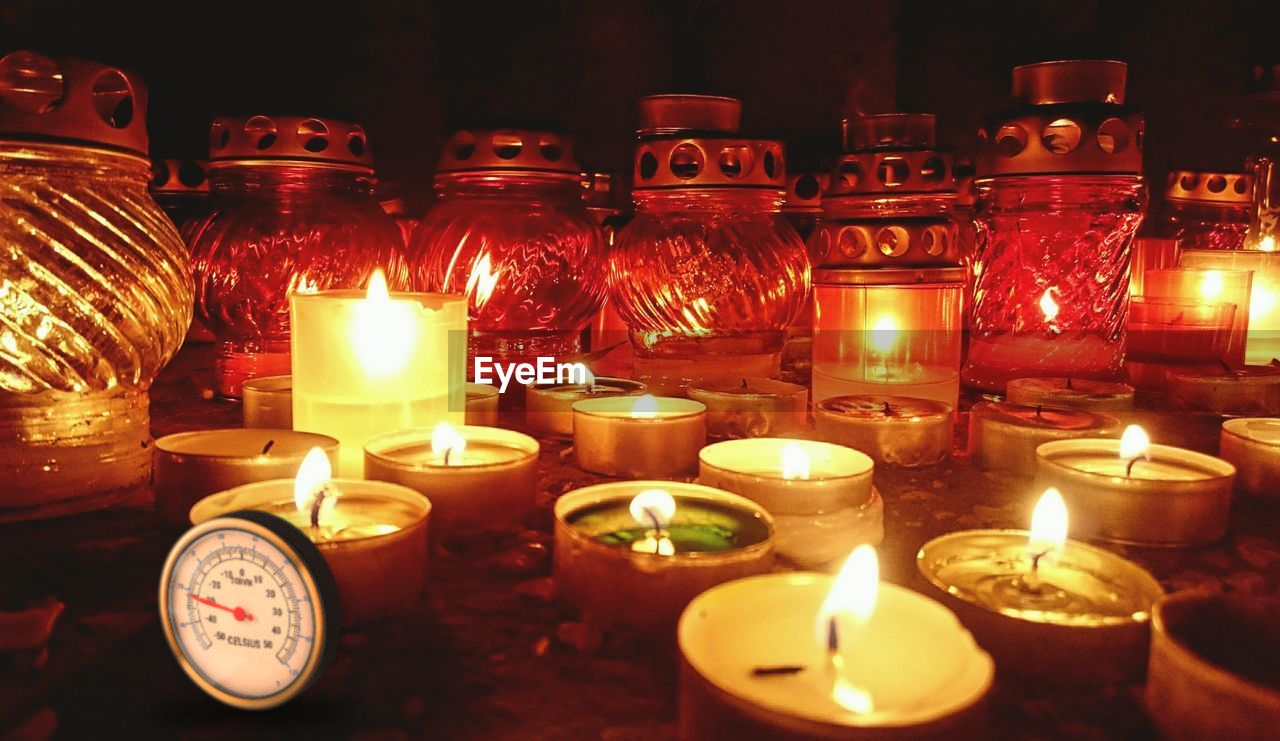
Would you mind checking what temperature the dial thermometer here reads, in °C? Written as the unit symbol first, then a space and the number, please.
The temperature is °C -30
